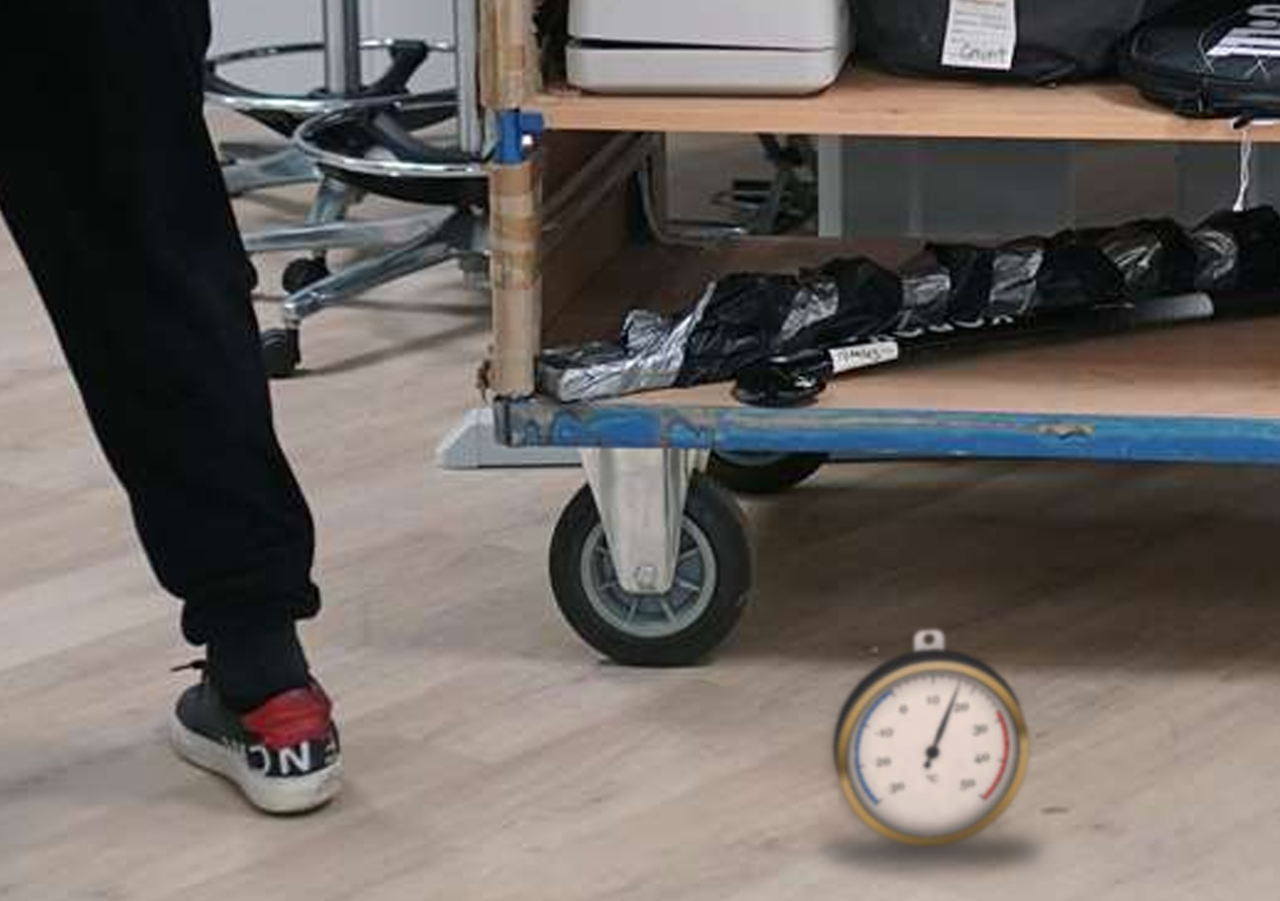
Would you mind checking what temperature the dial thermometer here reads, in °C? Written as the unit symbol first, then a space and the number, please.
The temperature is °C 16
